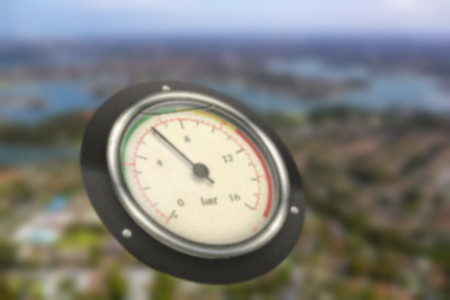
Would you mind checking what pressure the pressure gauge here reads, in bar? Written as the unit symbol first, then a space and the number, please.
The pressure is bar 6
